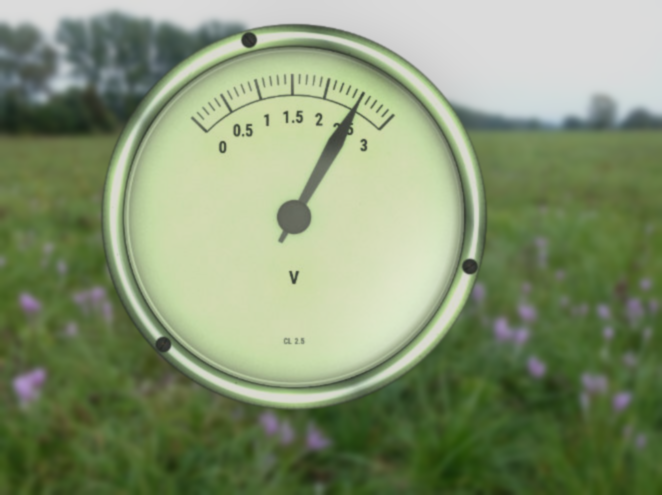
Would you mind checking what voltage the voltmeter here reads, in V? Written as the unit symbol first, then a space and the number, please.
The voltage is V 2.5
